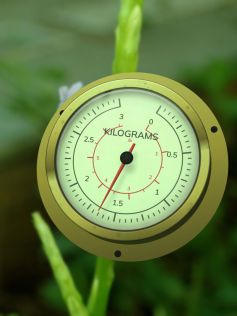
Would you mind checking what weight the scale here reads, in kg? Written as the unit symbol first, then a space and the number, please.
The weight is kg 1.65
